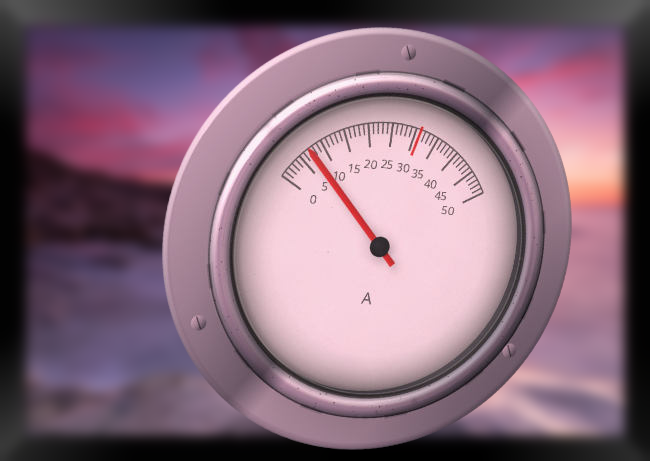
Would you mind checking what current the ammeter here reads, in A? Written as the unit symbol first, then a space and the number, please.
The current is A 7
